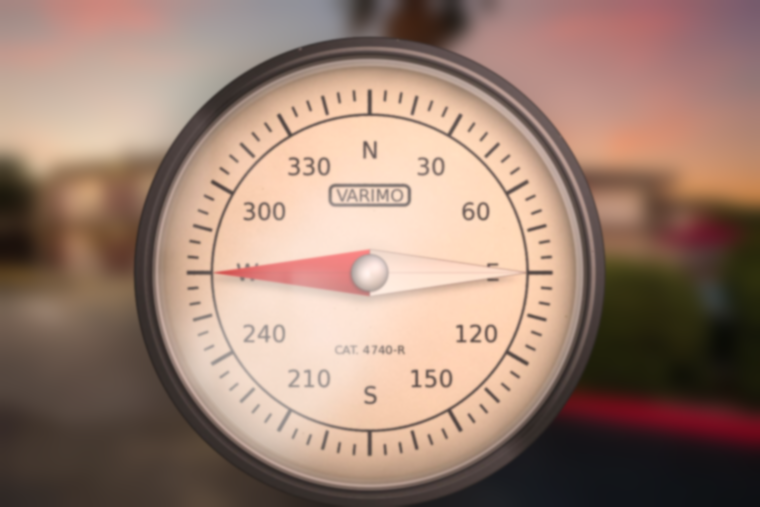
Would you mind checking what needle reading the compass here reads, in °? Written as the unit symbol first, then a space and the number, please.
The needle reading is ° 270
